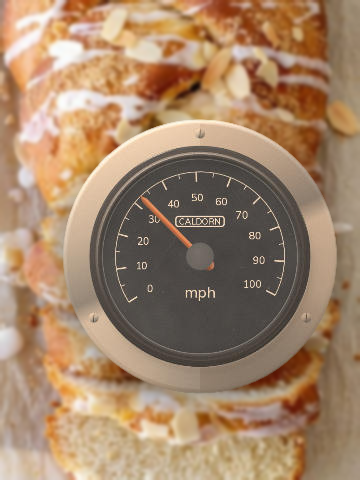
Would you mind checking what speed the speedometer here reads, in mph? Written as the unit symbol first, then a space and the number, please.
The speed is mph 32.5
